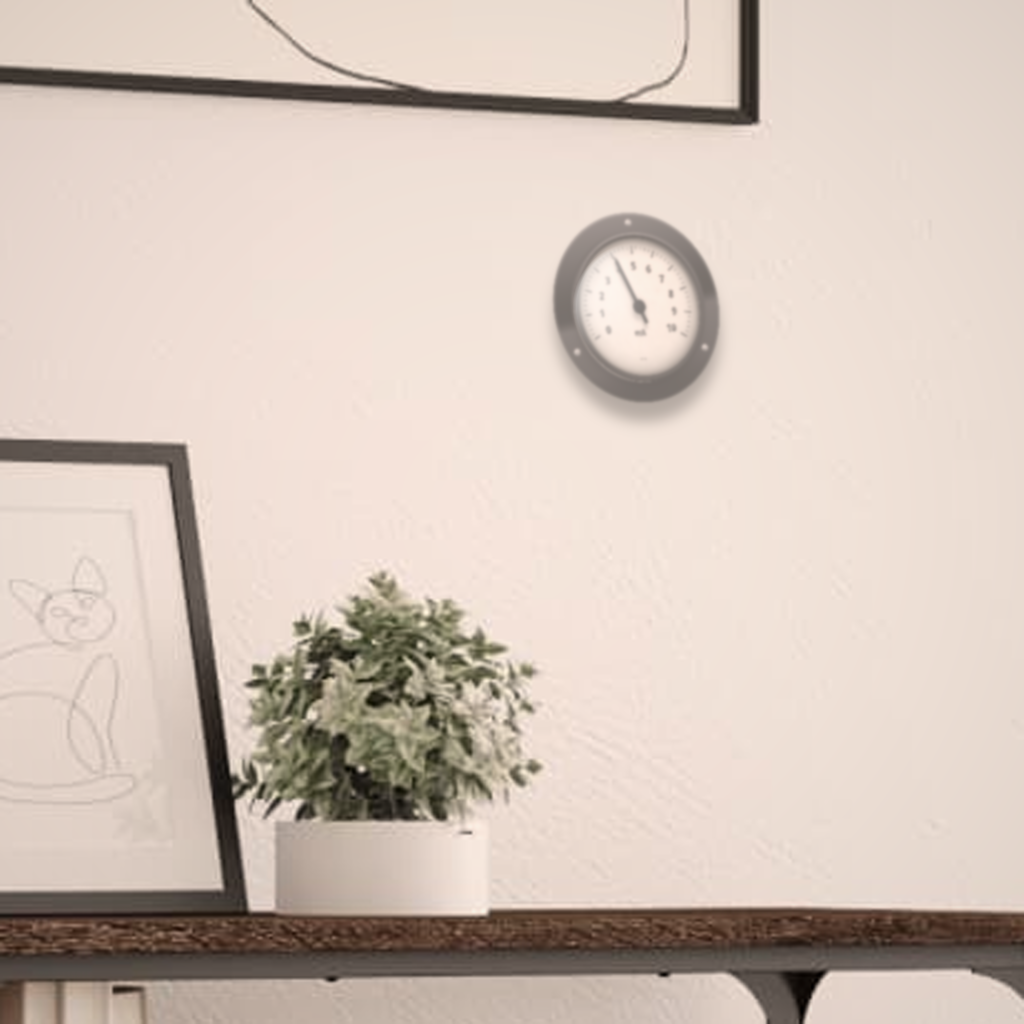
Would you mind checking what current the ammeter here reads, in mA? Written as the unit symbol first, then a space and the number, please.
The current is mA 4
